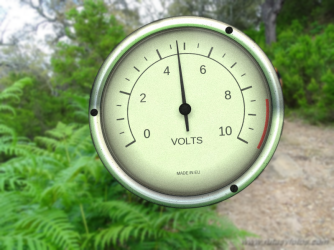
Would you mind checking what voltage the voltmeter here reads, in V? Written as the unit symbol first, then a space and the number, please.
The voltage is V 4.75
